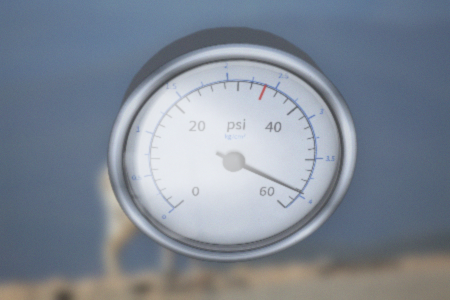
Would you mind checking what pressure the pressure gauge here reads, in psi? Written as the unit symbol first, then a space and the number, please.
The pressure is psi 56
